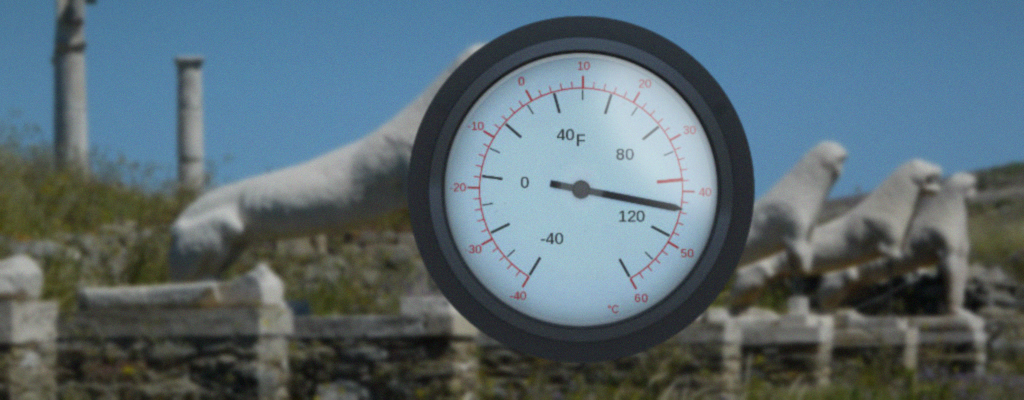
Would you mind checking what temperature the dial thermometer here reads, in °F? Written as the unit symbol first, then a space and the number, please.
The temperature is °F 110
